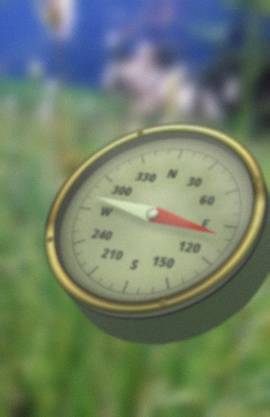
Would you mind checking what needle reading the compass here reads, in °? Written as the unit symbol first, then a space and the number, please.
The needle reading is ° 100
